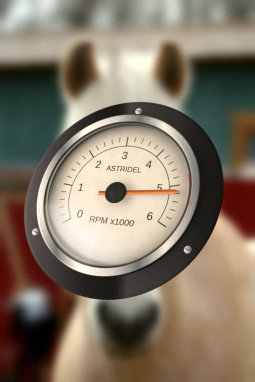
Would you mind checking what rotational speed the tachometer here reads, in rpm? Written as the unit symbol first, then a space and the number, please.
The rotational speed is rpm 5200
